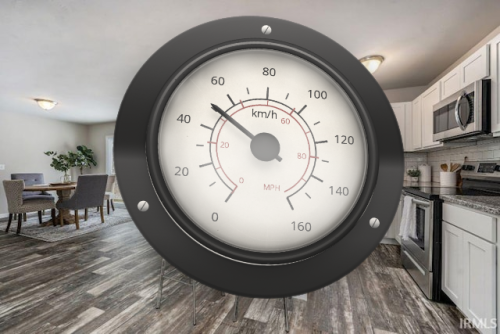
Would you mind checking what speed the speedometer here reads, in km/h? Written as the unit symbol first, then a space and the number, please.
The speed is km/h 50
